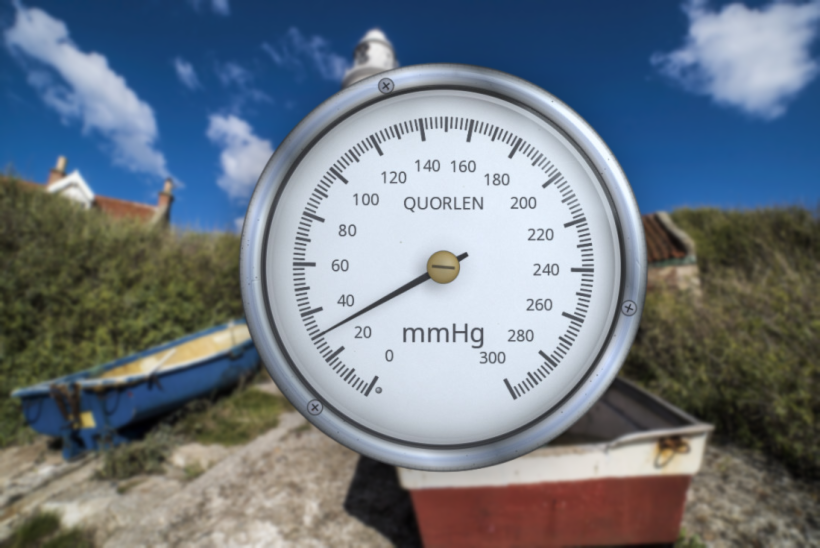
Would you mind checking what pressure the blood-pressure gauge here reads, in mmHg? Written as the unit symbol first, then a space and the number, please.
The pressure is mmHg 30
